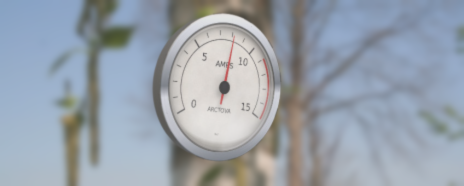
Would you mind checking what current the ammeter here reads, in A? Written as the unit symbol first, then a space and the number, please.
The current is A 8
